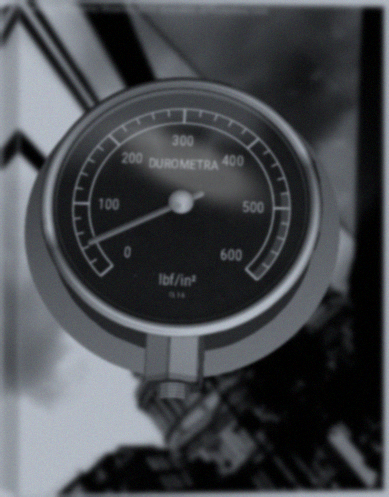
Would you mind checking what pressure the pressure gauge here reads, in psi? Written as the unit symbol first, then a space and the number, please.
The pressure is psi 40
